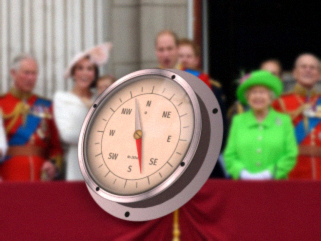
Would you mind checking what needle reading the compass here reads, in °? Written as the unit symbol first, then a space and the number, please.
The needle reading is ° 157.5
